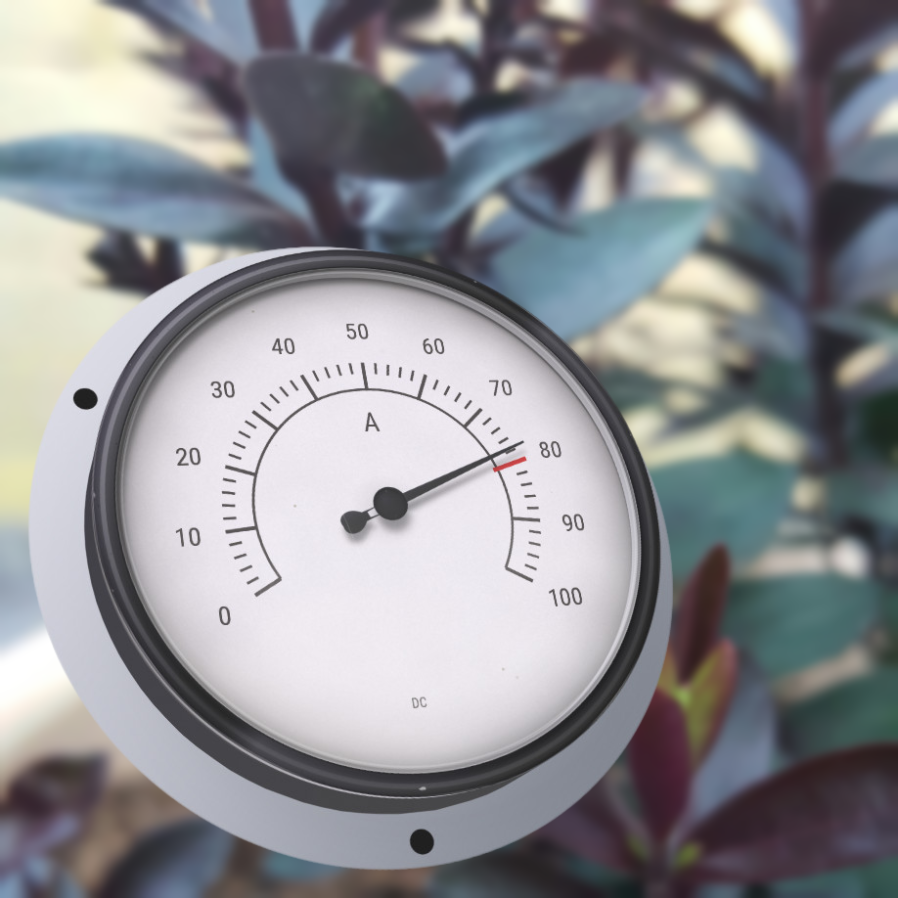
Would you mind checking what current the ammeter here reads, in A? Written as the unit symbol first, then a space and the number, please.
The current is A 78
